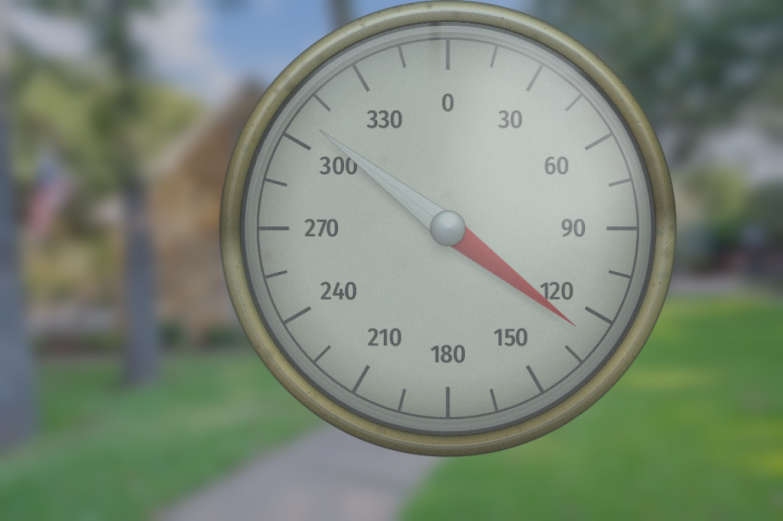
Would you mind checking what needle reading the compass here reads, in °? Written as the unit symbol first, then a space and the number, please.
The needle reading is ° 127.5
